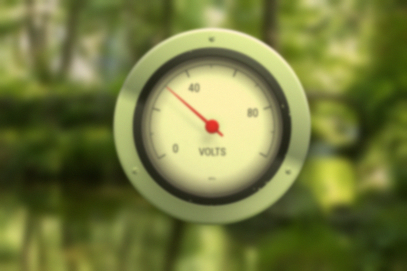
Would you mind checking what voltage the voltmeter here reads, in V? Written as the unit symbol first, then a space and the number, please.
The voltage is V 30
